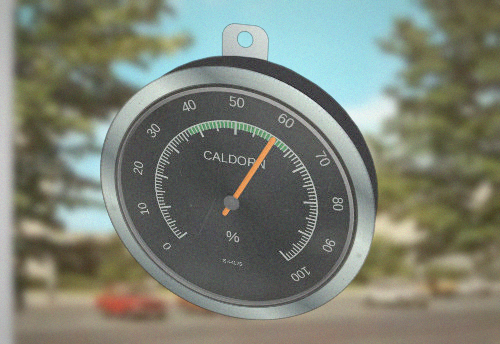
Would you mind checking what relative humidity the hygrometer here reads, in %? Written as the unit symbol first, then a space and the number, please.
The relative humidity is % 60
